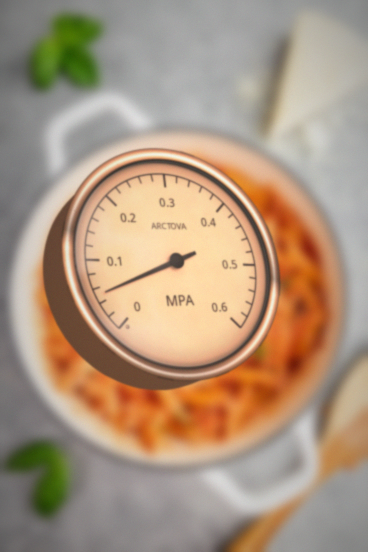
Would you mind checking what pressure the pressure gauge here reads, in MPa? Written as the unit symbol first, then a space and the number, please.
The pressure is MPa 0.05
